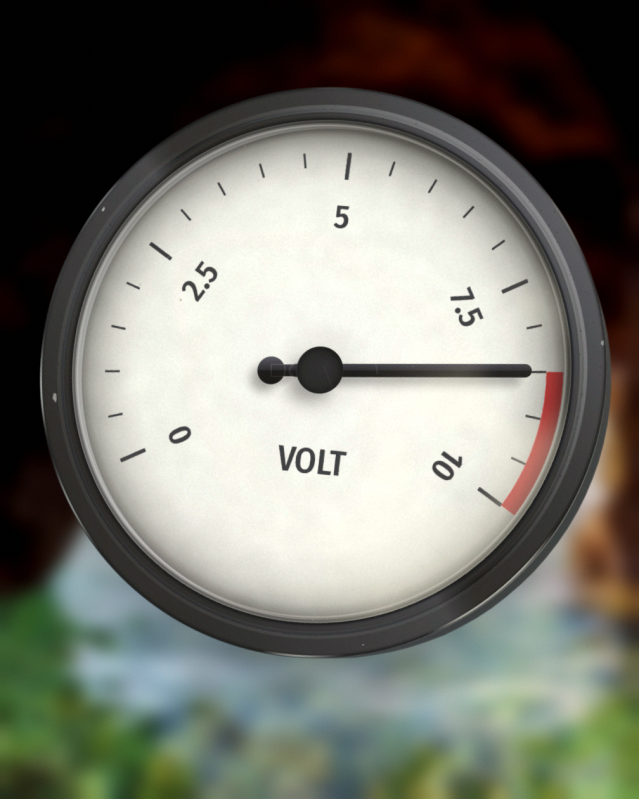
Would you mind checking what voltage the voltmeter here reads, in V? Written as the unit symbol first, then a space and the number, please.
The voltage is V 8.5
